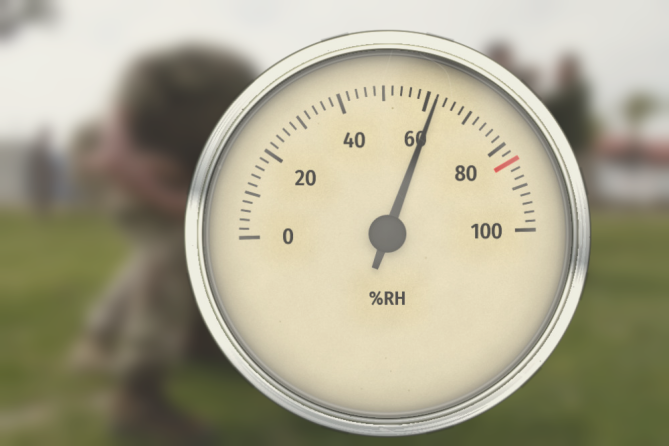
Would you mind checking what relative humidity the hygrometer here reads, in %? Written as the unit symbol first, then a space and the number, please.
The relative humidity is % 62
